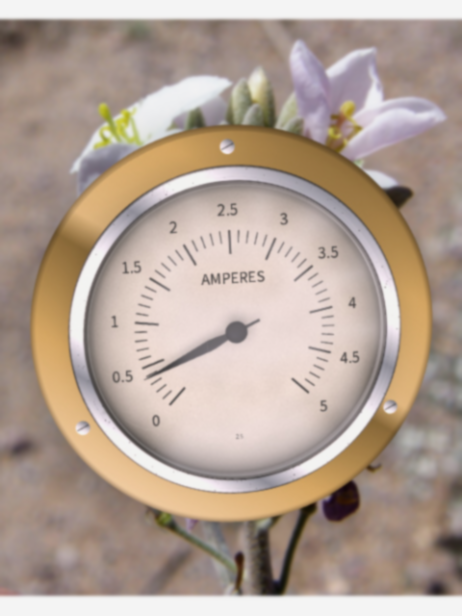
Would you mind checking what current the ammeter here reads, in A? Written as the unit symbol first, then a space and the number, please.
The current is A 0.4
